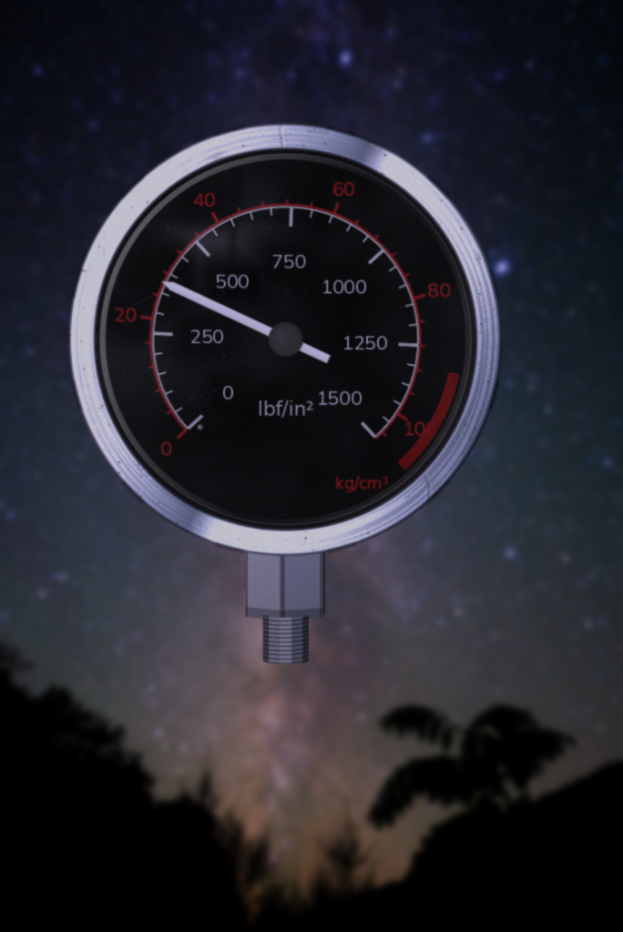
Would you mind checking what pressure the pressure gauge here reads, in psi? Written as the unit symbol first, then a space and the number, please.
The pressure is psi 375
